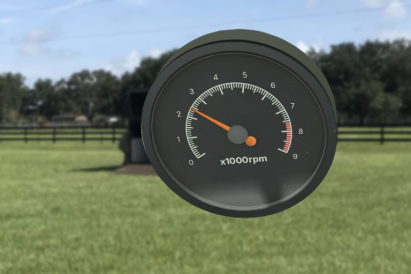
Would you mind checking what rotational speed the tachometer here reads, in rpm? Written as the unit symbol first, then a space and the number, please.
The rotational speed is rpm 2500
